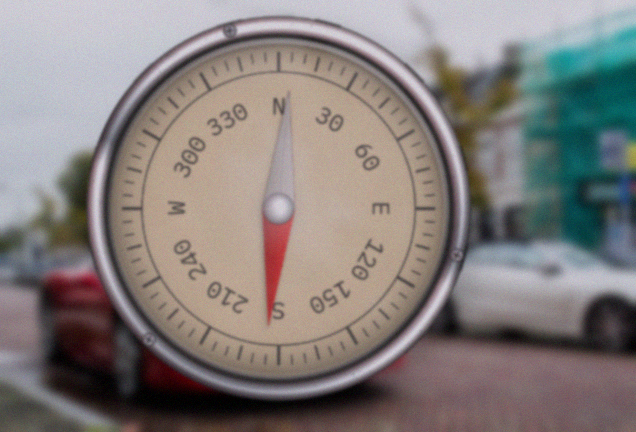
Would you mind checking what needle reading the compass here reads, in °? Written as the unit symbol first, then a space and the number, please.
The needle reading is ° 185
